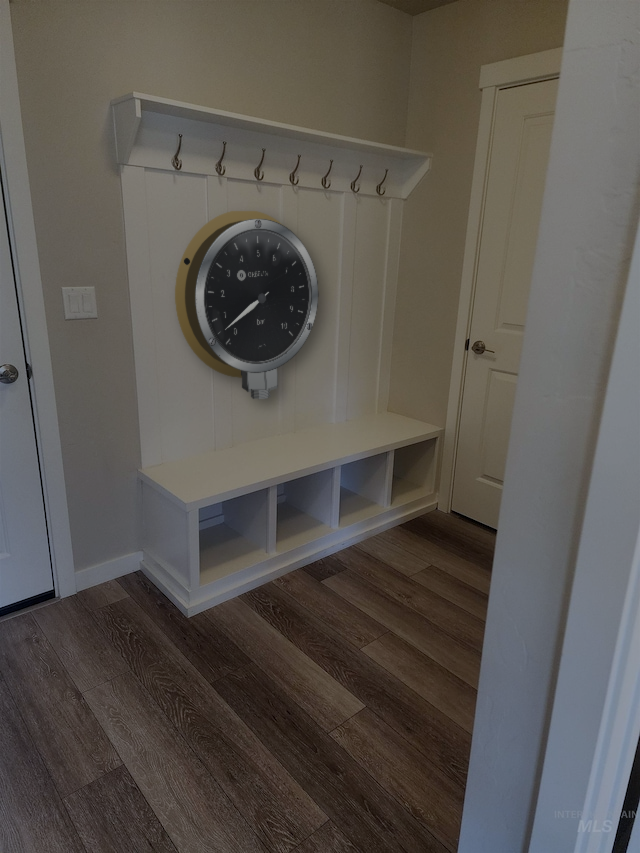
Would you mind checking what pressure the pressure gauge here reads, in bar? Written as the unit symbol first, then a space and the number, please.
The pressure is bar 0.5
